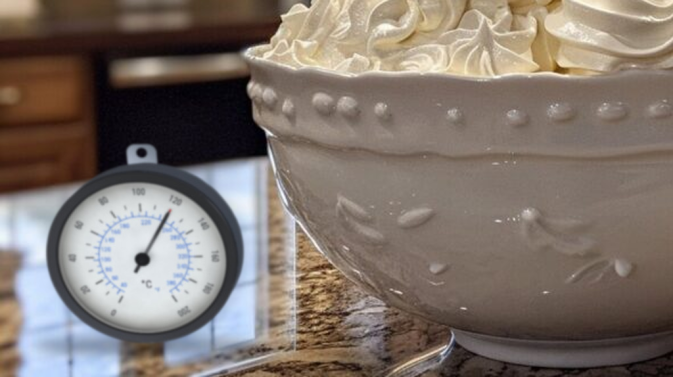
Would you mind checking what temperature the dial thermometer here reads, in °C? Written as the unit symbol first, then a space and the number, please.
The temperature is °C 120
